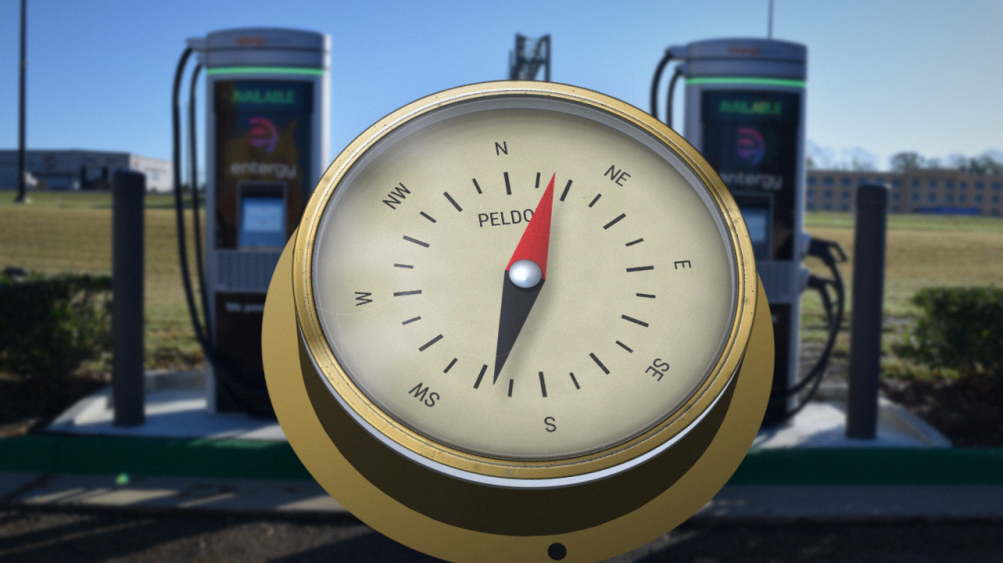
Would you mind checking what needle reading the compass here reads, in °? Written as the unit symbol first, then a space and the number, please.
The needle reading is ° 22.5
